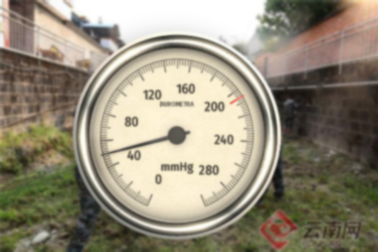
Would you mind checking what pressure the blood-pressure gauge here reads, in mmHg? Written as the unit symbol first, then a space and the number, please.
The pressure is mmHg 50
